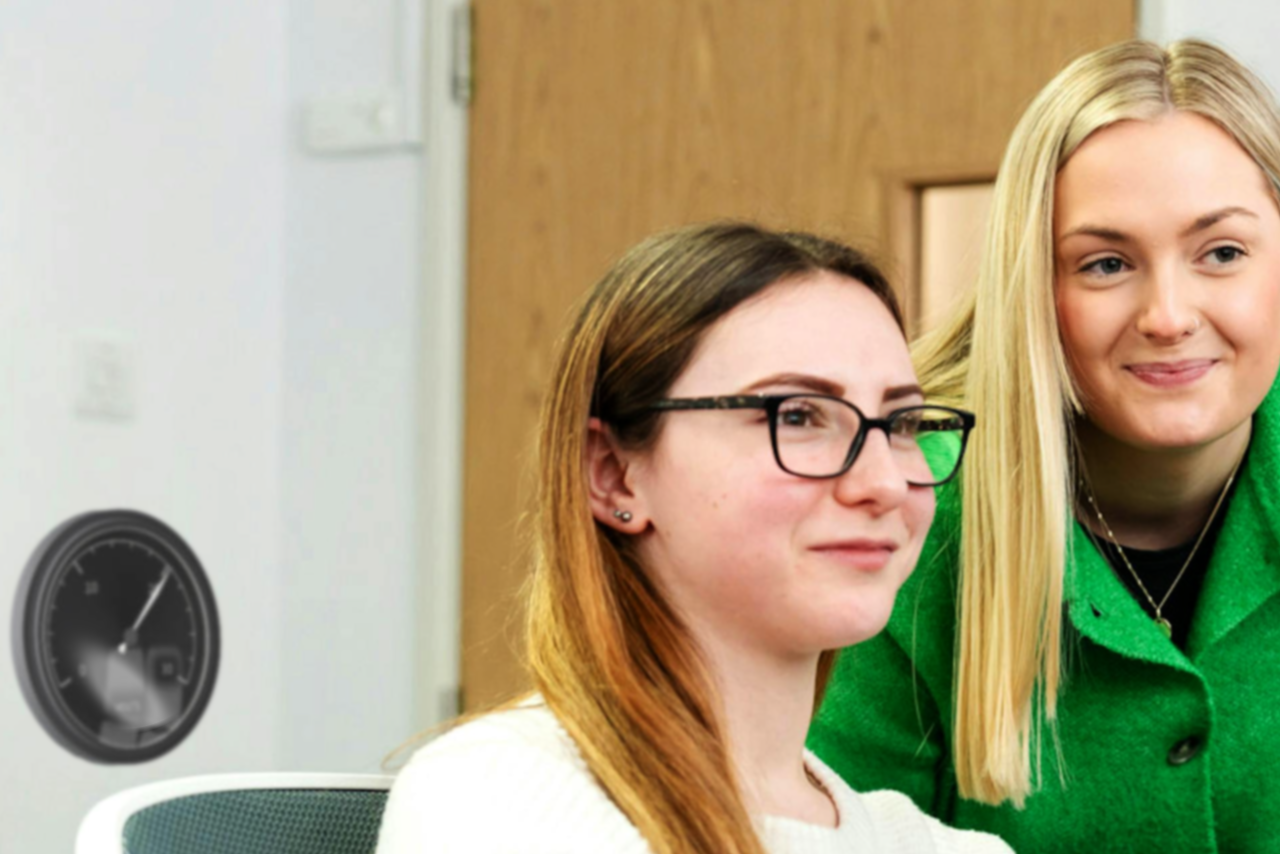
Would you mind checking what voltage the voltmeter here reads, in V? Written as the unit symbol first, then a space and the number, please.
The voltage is V 20
